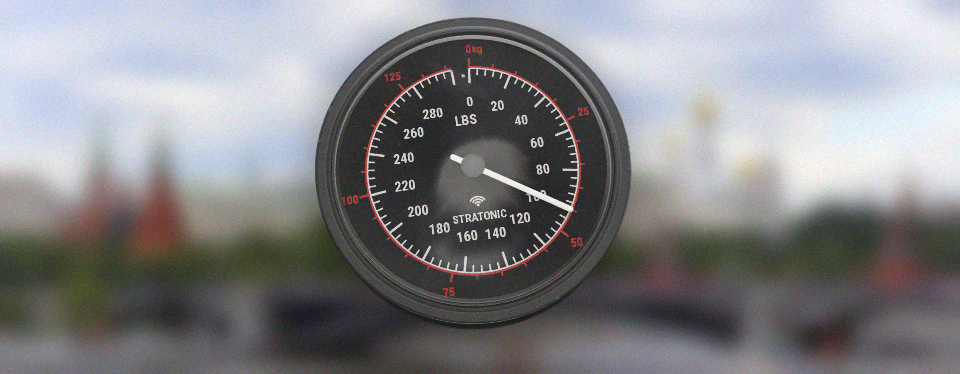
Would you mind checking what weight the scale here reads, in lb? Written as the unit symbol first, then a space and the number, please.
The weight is lb 100
